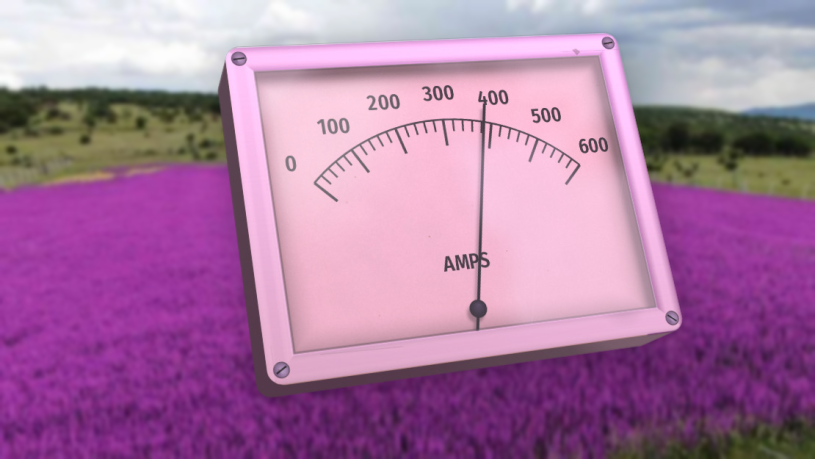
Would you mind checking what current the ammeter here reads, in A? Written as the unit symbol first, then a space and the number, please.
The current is A 380
